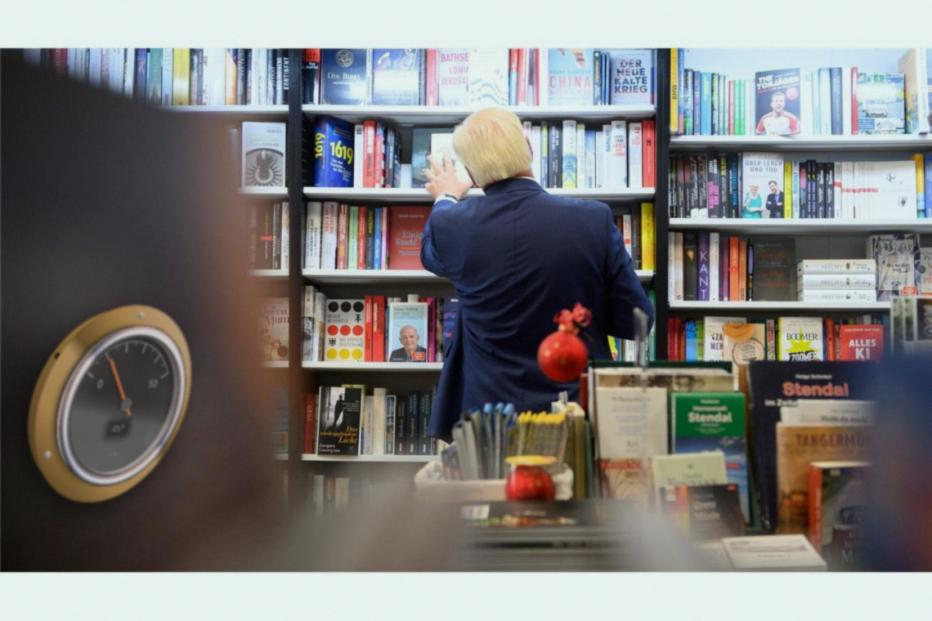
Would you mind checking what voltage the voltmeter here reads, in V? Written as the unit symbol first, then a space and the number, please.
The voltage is V 10
